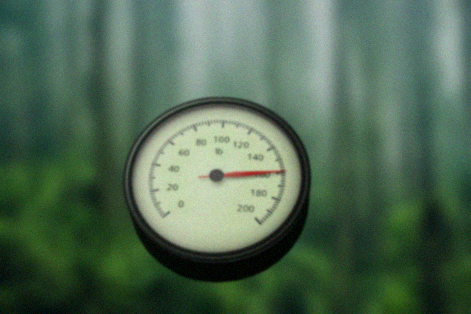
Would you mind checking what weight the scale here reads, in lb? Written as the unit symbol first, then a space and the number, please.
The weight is lb 160
